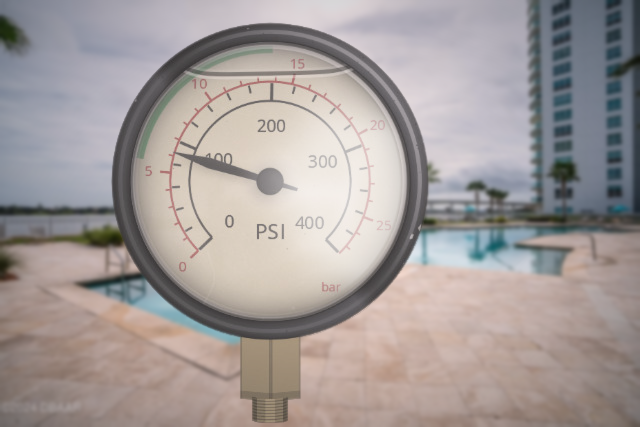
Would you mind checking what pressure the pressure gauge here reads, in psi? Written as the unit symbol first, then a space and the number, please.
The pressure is psi 90
